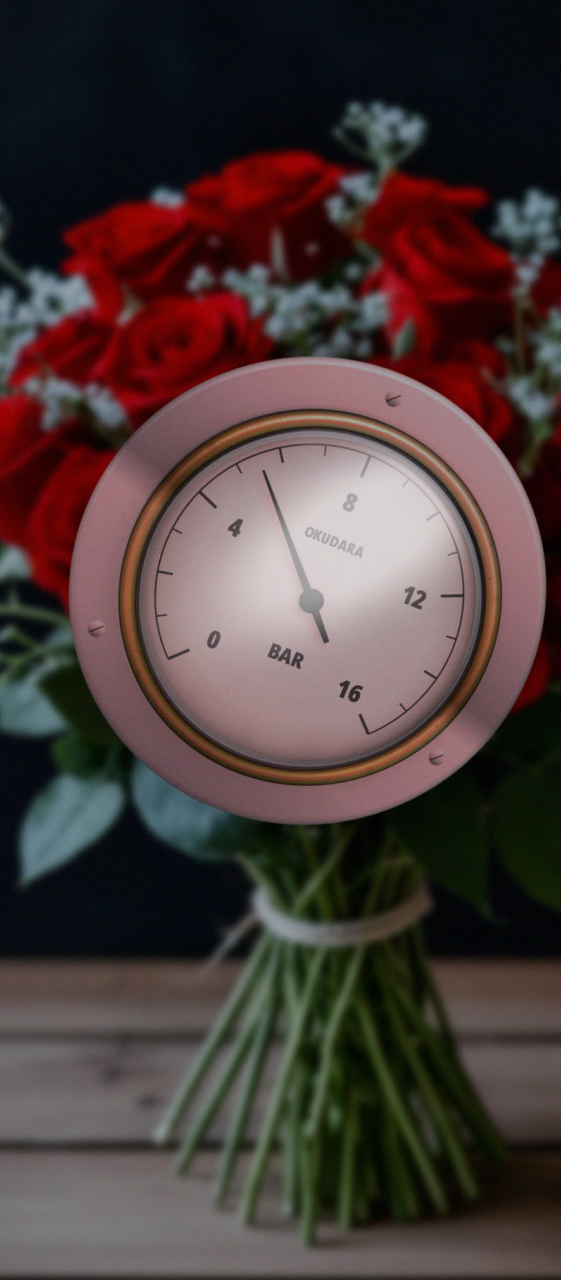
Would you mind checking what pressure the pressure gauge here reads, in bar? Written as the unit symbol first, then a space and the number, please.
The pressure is bar 5.5
